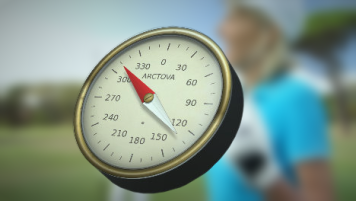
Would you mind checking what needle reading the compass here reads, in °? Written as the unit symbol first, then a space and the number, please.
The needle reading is ° 310
